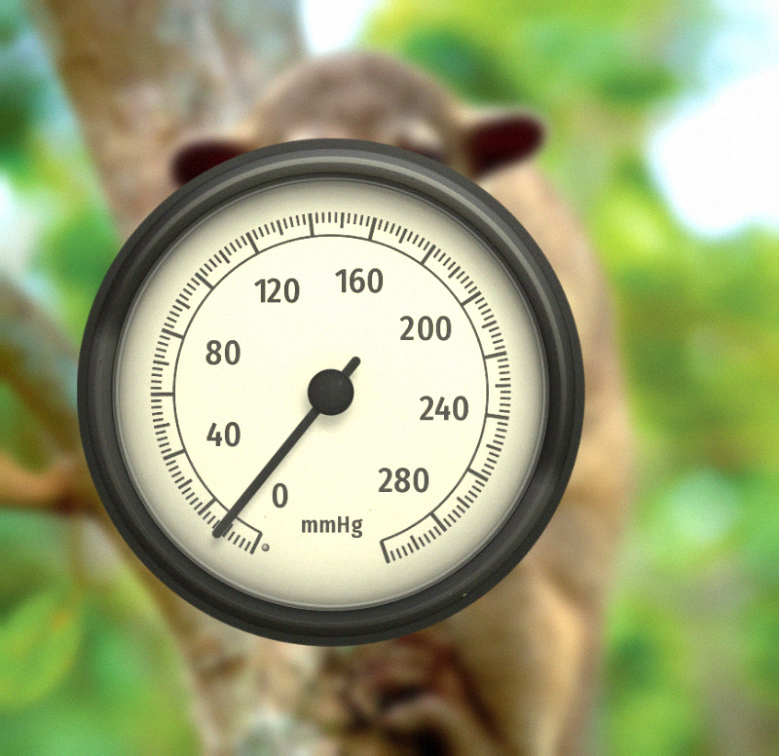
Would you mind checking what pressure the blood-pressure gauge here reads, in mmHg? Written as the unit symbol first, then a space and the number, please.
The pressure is mmHg 12
